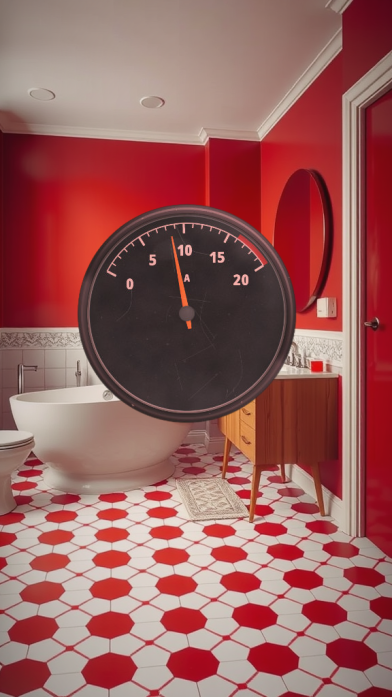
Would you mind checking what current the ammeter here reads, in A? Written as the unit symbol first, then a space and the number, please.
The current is A 8.5
